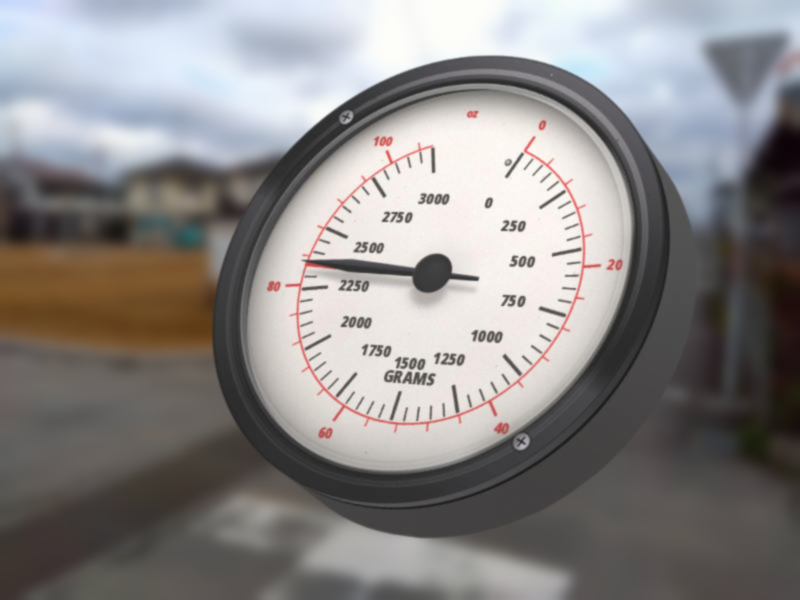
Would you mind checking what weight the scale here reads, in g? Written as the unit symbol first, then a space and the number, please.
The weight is g 2350
